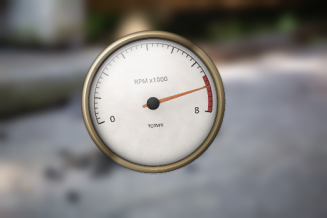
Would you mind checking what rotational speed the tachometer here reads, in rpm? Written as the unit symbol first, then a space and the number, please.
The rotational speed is rpm 7000
